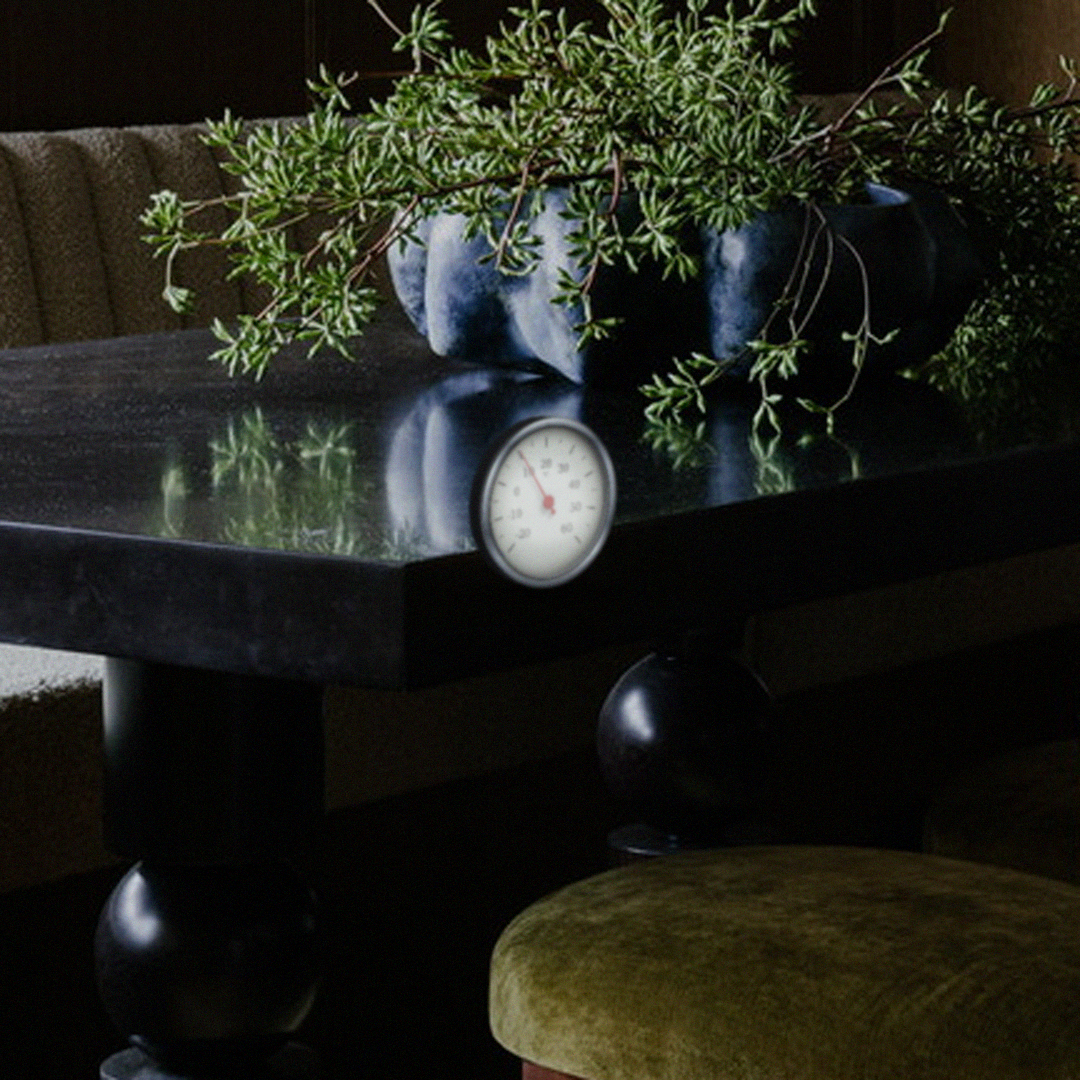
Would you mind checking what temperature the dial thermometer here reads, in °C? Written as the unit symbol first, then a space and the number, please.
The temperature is °C 10
